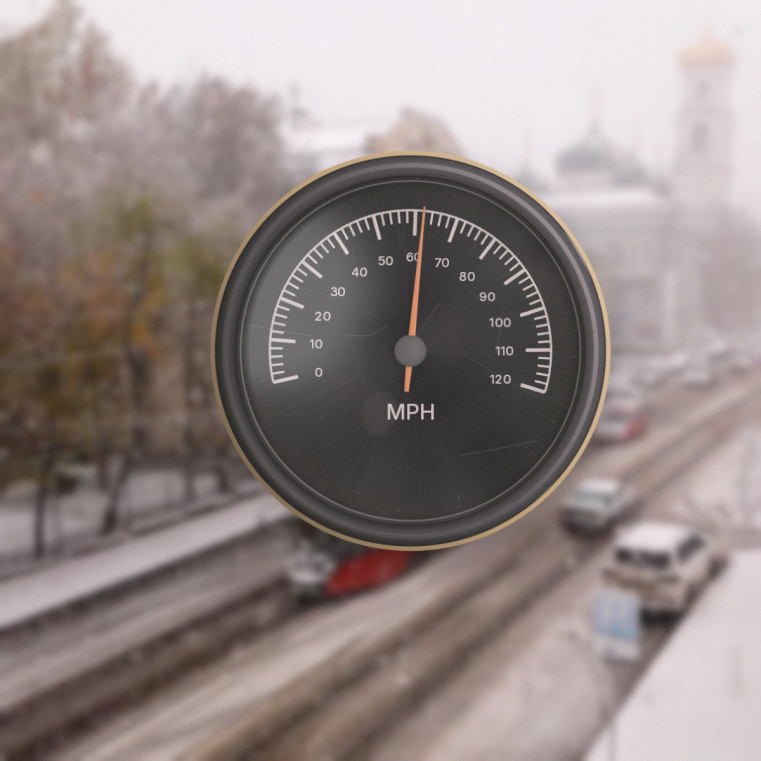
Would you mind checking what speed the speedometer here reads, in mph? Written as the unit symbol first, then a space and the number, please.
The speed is mph 62
